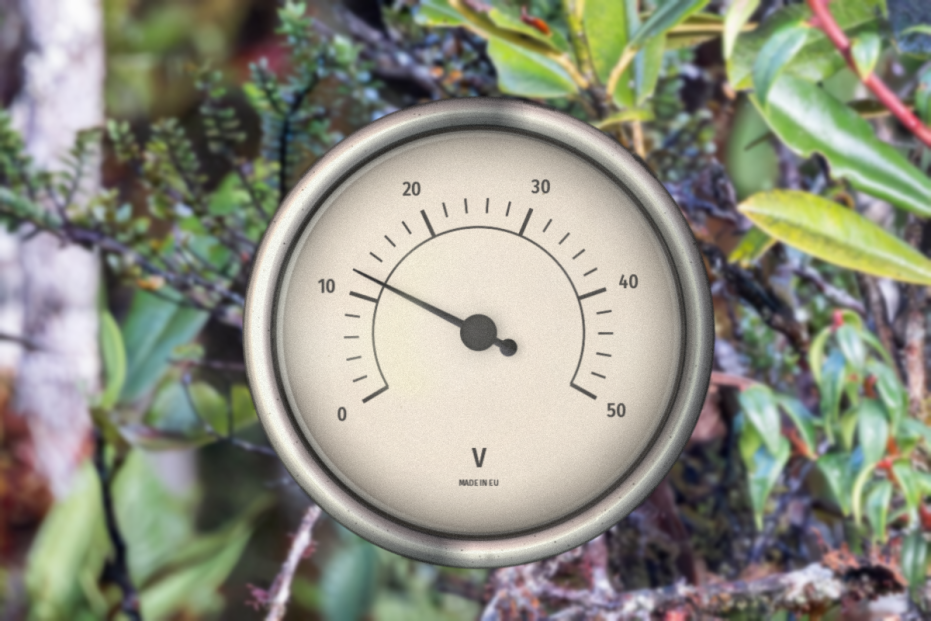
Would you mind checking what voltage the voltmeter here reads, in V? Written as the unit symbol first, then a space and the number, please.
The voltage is V 12
